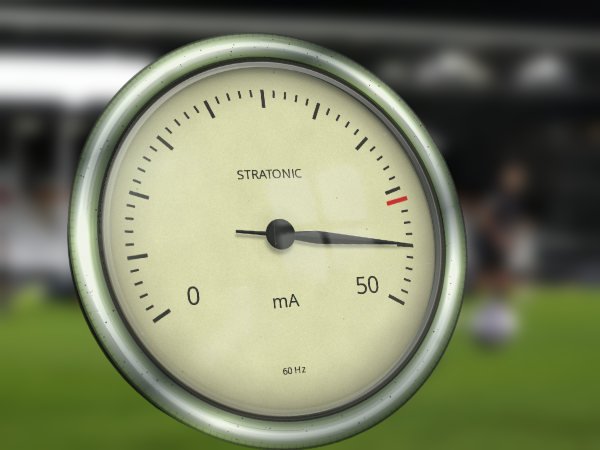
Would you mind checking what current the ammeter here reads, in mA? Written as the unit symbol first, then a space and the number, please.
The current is mA 45
